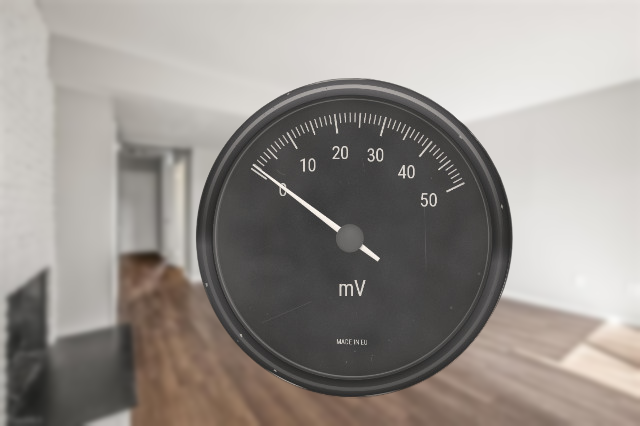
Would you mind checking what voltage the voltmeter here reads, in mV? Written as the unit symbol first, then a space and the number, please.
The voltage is mV 1
